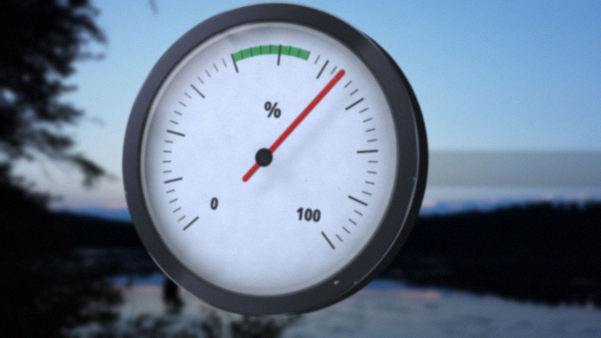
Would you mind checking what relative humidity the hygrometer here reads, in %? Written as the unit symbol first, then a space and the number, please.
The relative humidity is % 64
